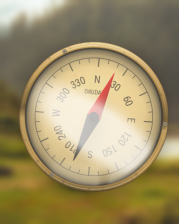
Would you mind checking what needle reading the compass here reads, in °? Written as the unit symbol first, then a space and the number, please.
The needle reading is ° 20
